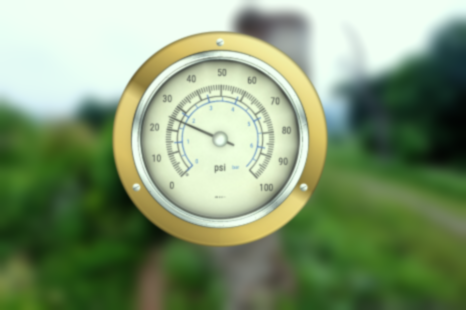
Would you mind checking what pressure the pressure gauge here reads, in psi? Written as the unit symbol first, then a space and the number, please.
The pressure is psi 25
